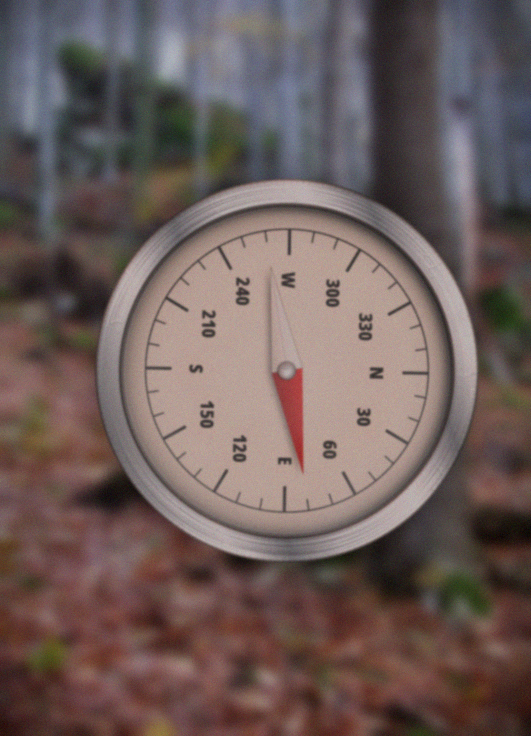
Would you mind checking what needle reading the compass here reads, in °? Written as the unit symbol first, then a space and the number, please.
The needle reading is ° 80
